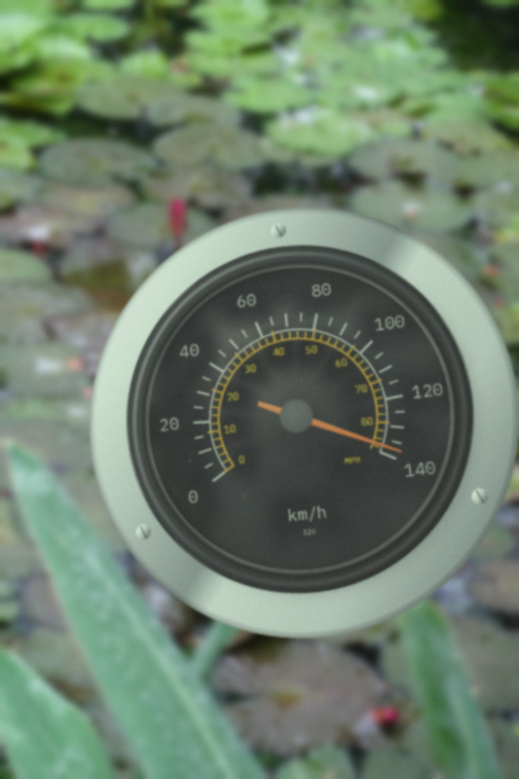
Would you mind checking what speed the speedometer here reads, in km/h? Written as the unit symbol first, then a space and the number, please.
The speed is km/h 137.5
